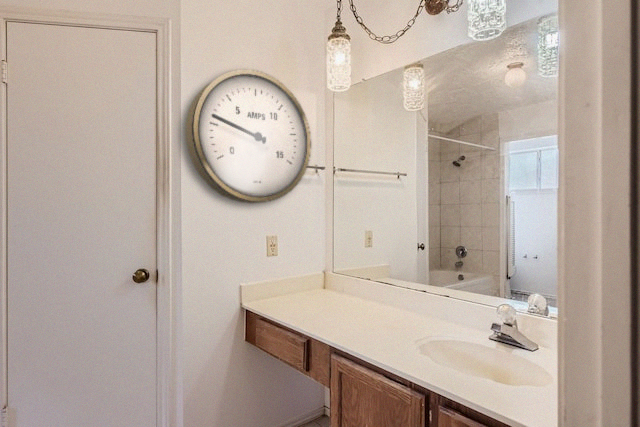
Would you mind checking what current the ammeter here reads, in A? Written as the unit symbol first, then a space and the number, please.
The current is A 3
